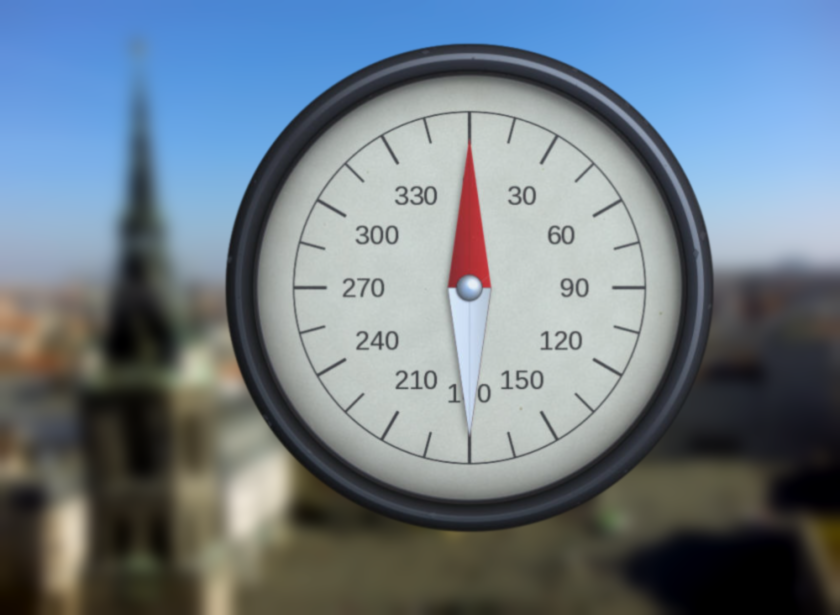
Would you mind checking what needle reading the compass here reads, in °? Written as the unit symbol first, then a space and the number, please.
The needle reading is ° 0
